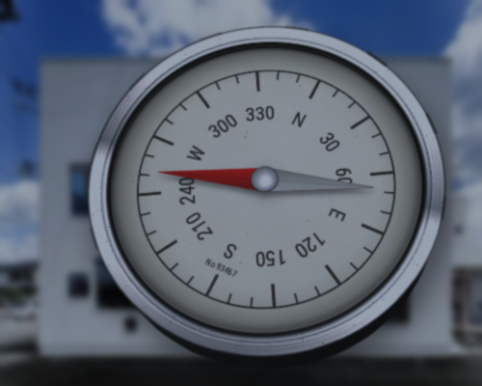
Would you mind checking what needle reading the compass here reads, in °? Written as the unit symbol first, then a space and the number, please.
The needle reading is ° 250
